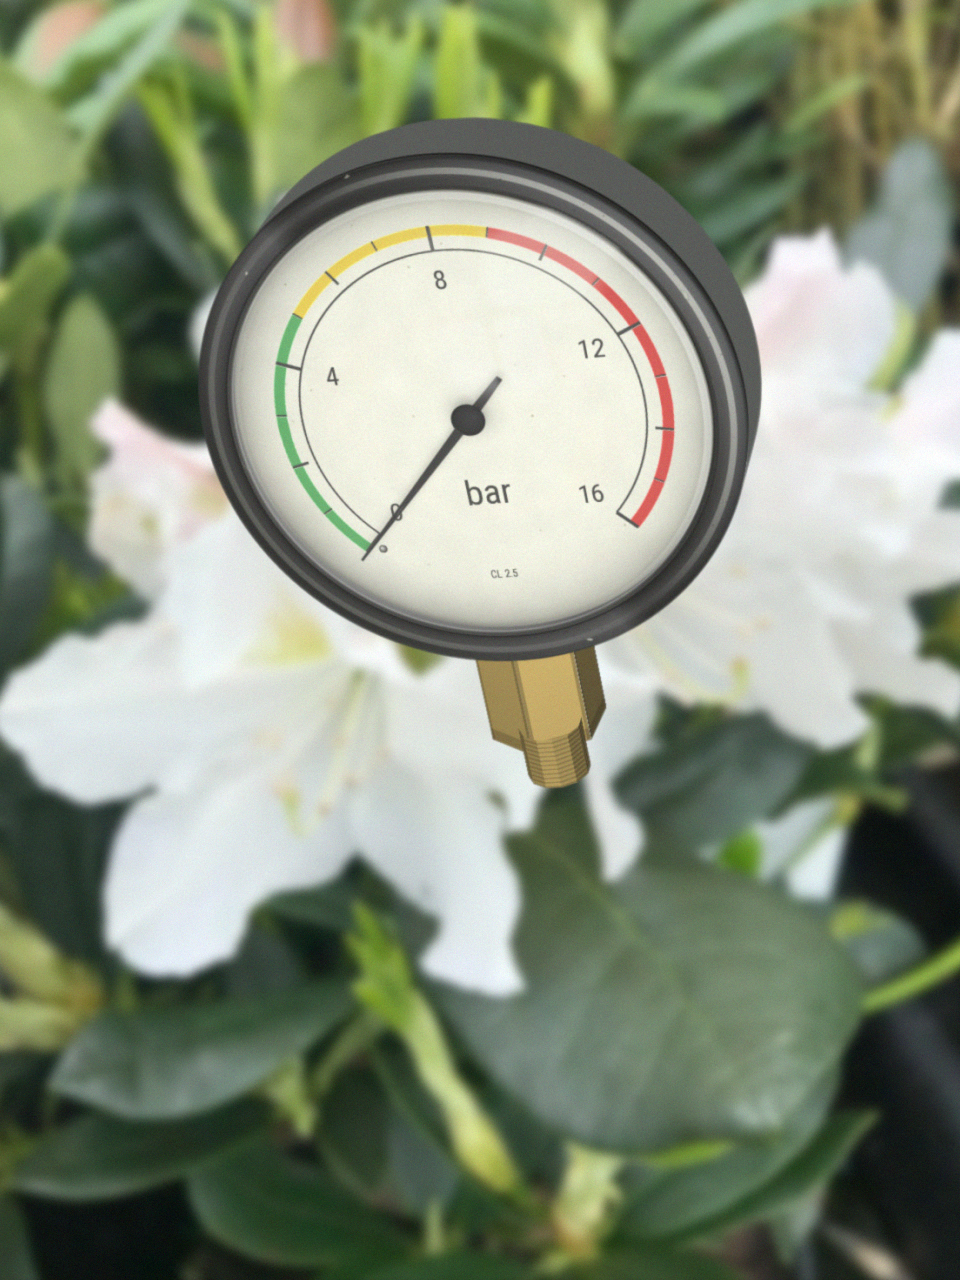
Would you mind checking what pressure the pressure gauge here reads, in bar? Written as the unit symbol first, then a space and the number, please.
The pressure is bar 0
